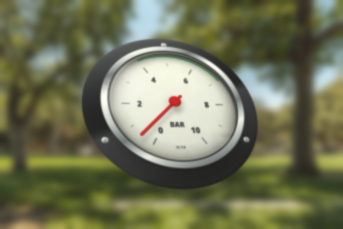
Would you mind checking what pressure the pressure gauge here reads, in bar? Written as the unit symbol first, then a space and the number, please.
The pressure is bar 0.5
